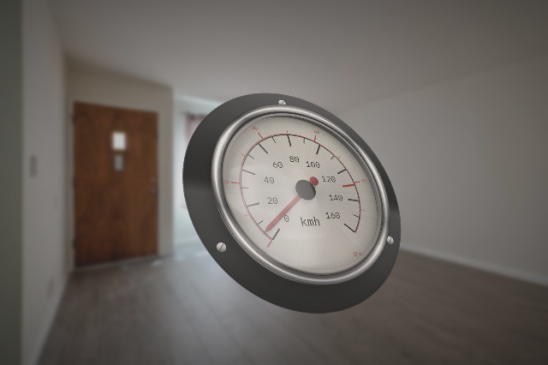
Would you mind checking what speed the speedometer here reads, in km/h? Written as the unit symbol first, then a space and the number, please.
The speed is km/h 5
